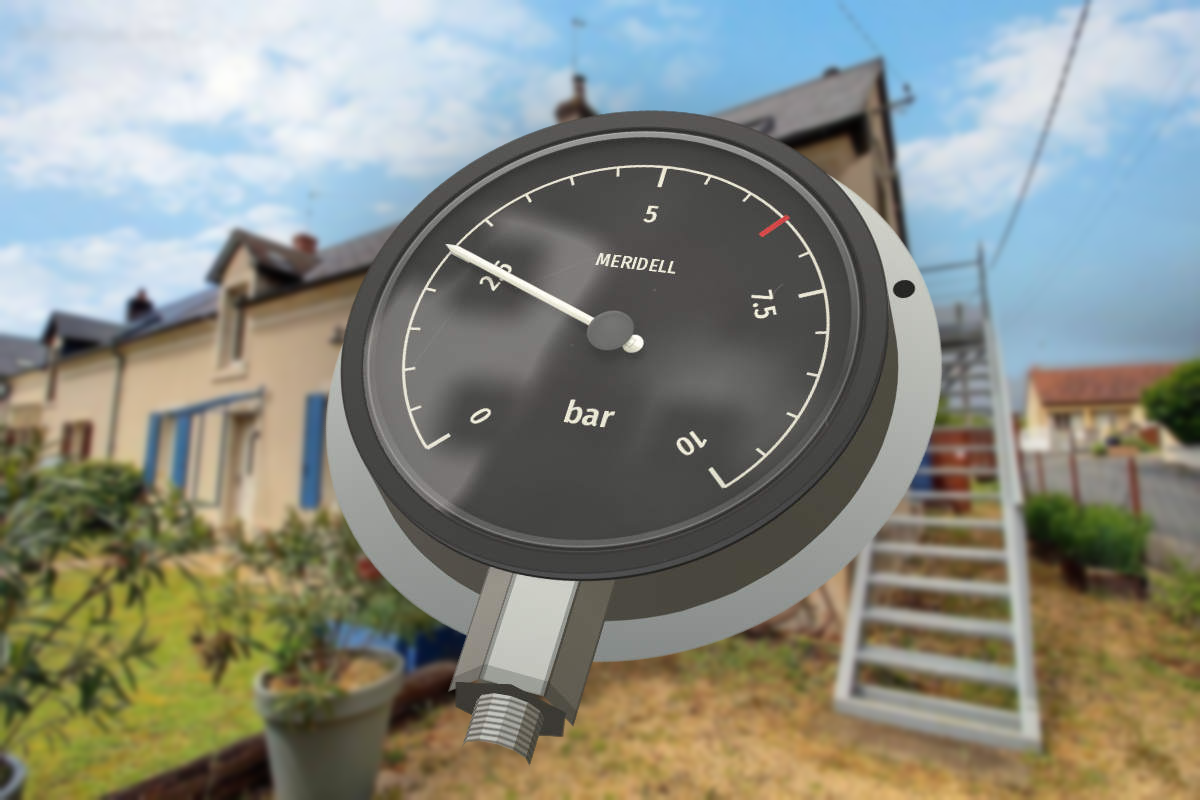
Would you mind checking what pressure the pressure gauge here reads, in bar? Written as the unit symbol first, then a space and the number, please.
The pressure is bar 2.5
